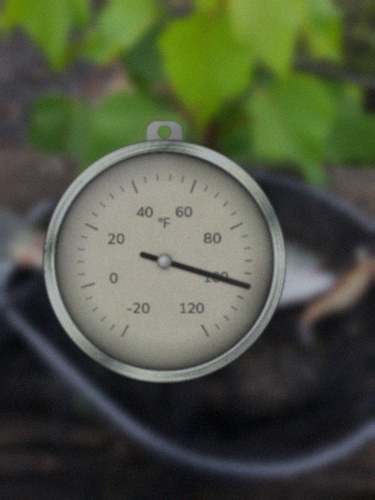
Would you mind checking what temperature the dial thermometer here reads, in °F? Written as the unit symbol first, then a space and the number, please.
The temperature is °F 100
